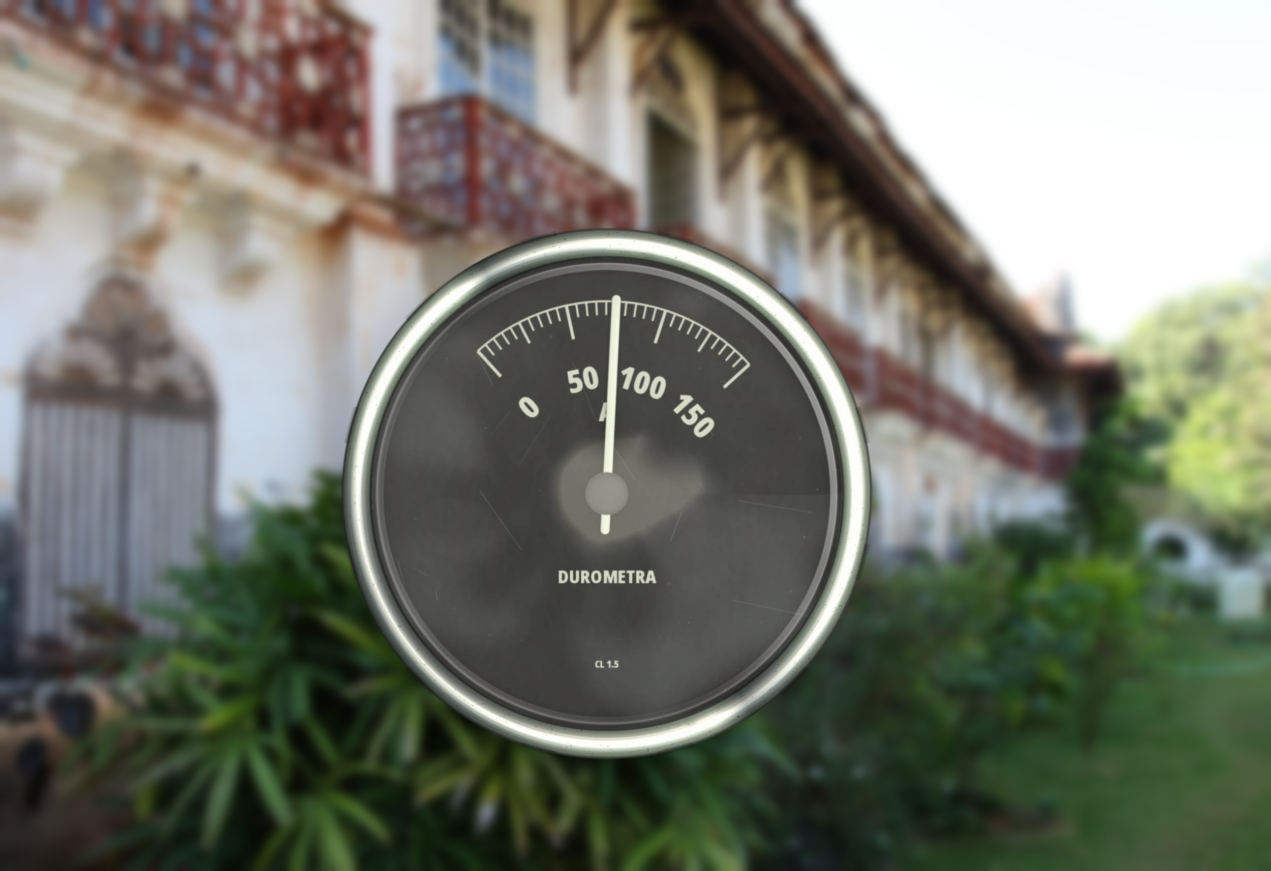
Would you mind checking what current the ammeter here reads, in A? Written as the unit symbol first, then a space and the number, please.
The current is A 75
